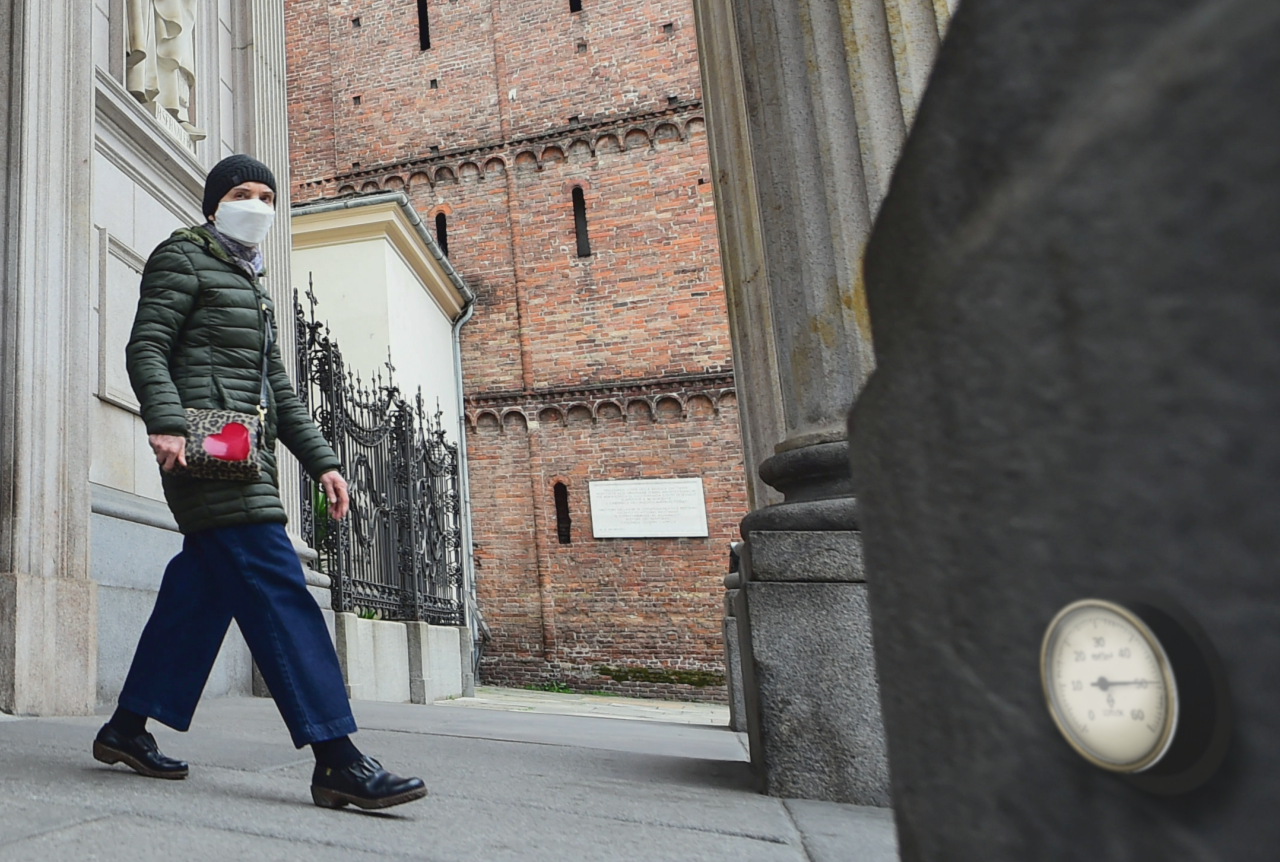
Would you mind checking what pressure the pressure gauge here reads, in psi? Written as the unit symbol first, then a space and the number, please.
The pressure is psi 50
